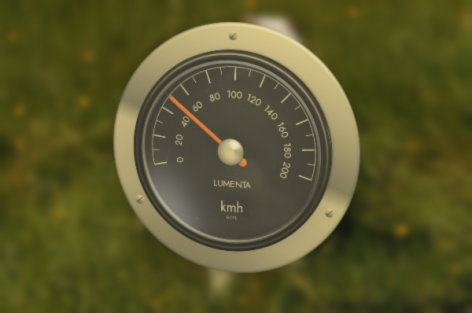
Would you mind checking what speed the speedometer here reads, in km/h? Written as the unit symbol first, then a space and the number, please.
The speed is km/h 50
